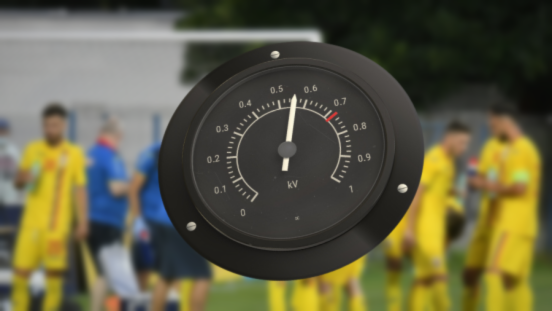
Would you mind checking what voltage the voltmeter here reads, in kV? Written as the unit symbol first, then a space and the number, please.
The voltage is kV 0.56
